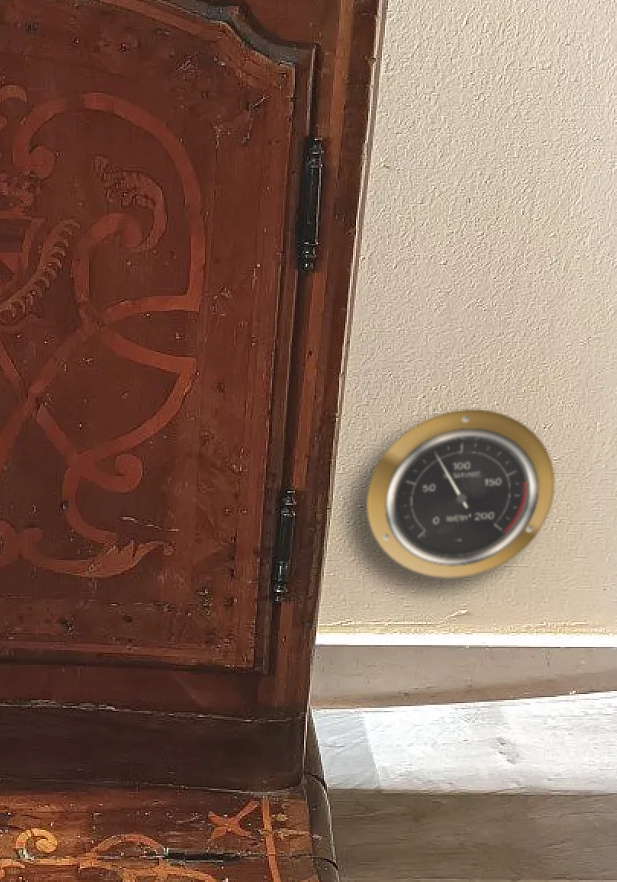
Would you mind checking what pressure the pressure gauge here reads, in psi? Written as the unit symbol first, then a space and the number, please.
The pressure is psi 80
